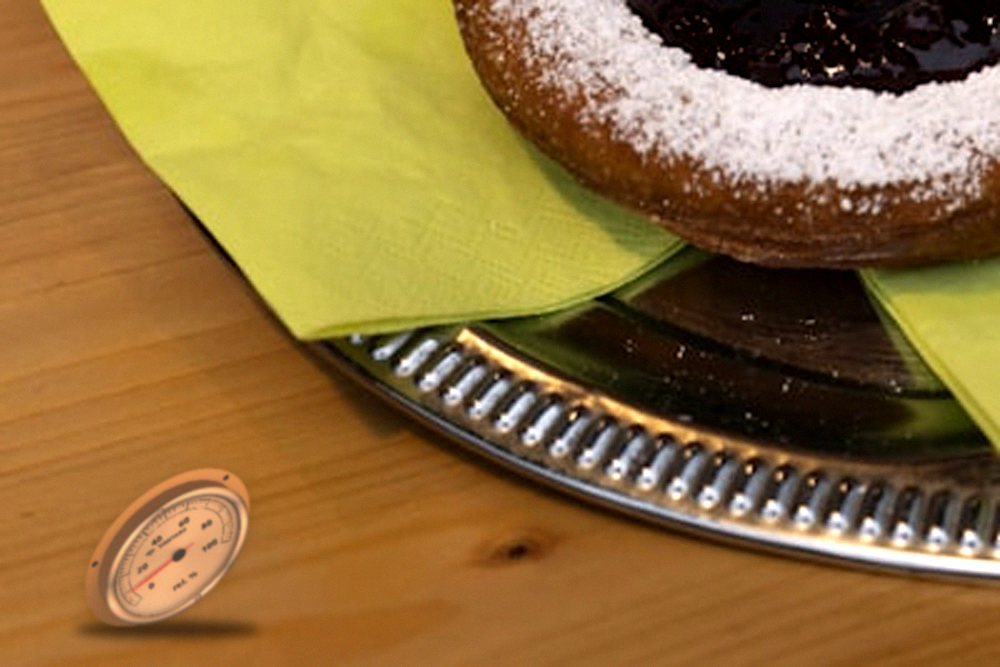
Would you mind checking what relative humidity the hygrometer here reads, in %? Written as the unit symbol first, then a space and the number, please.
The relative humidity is % 10
